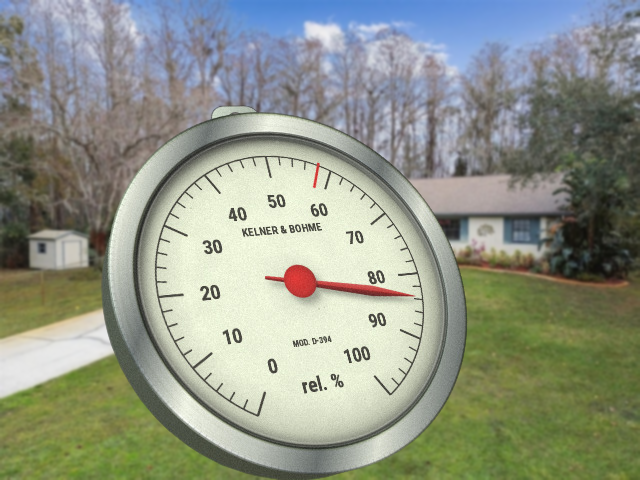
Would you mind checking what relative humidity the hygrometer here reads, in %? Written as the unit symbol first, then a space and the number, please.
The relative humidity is % 84
